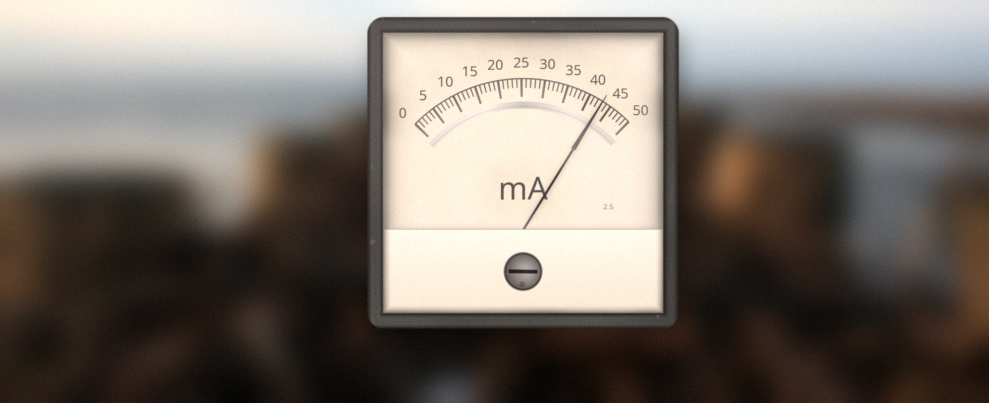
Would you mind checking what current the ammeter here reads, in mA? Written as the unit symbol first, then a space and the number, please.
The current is mA 43
